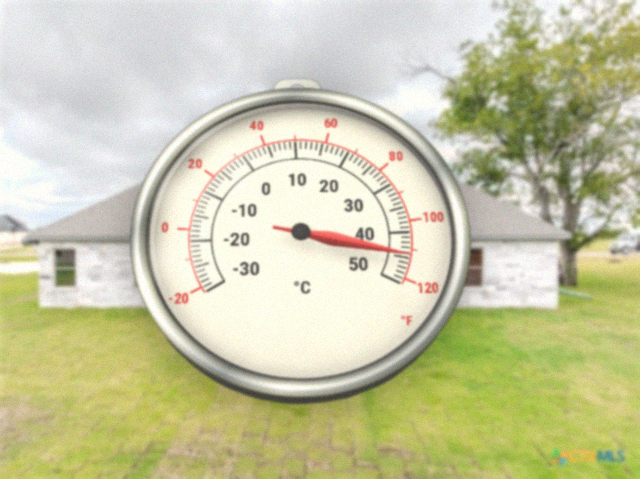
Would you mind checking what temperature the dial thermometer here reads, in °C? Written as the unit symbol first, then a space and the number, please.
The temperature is °C 45
